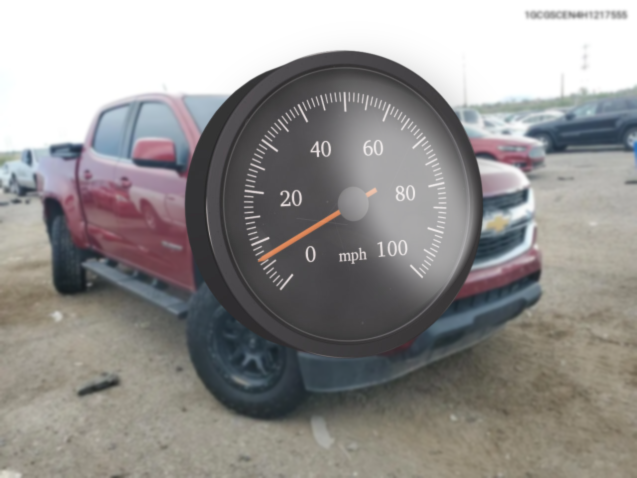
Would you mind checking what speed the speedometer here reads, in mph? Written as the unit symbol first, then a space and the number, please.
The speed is mph 7
